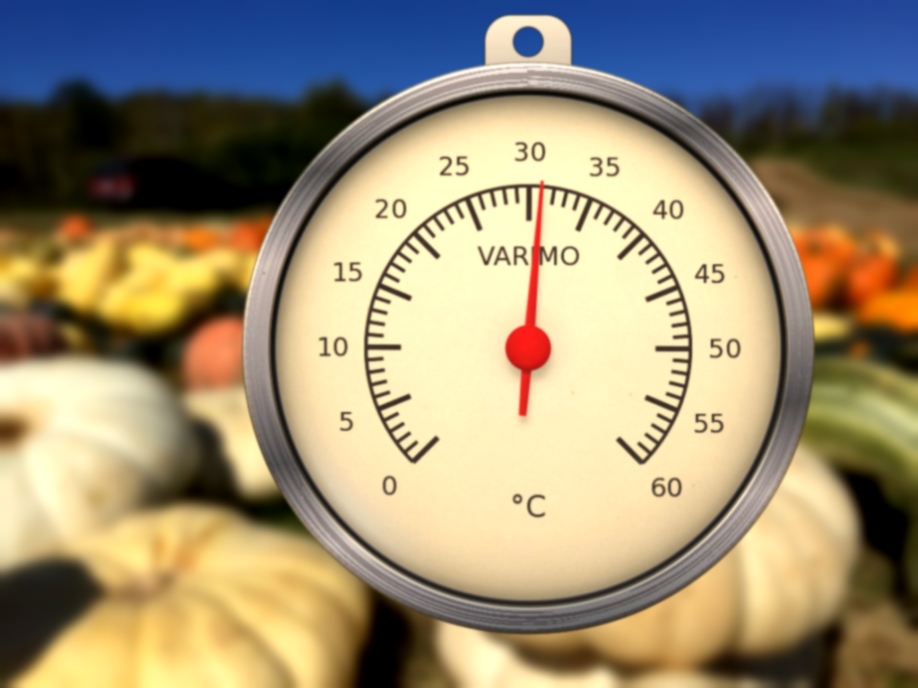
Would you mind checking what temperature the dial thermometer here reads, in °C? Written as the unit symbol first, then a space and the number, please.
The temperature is °C 31
